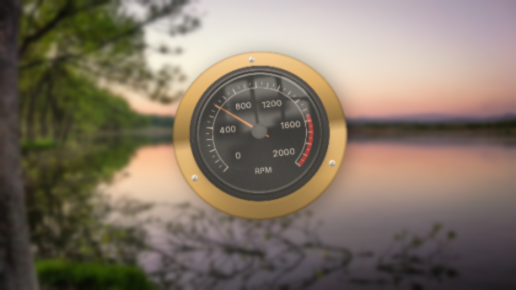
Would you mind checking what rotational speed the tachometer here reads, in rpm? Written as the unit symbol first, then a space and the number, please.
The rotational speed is rpm 600
